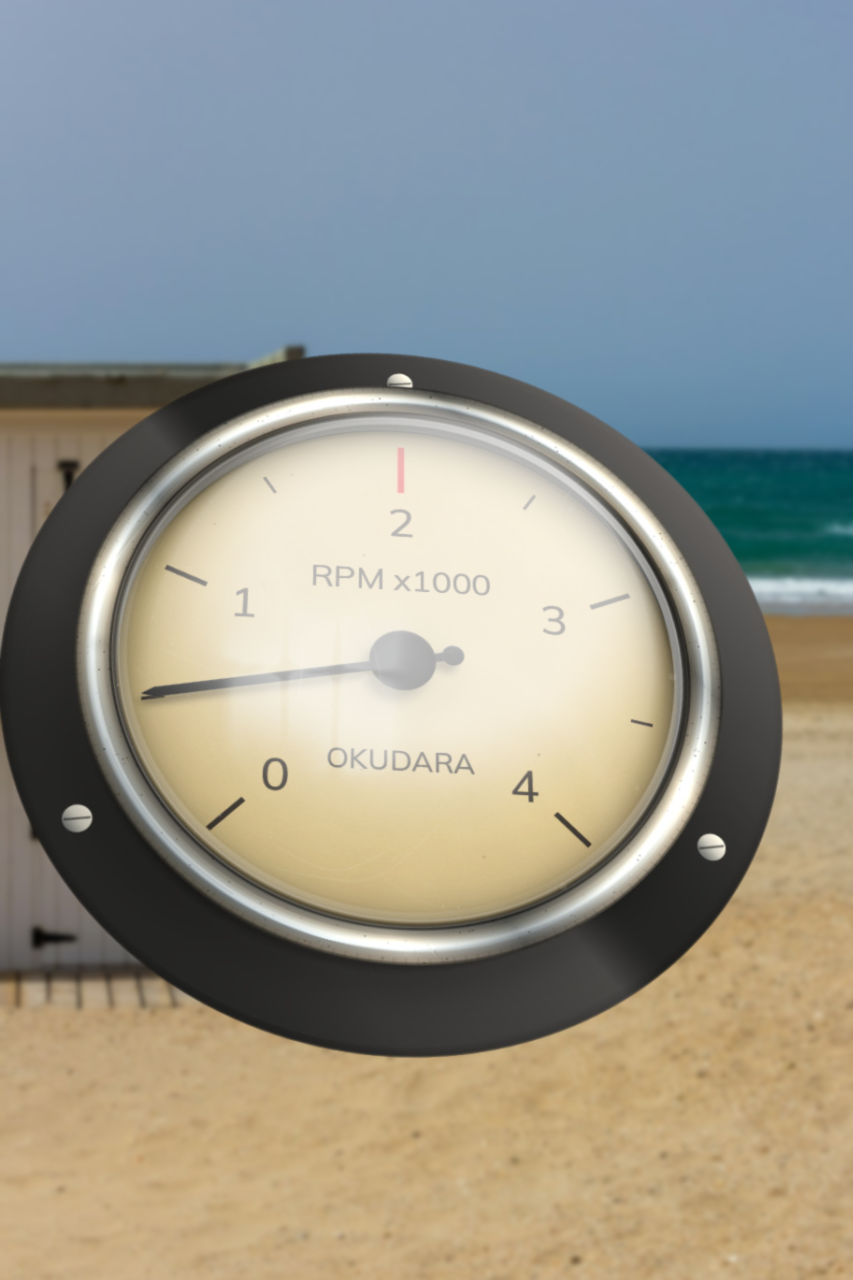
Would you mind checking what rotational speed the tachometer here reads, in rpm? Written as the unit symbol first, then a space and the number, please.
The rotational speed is rpm 500
